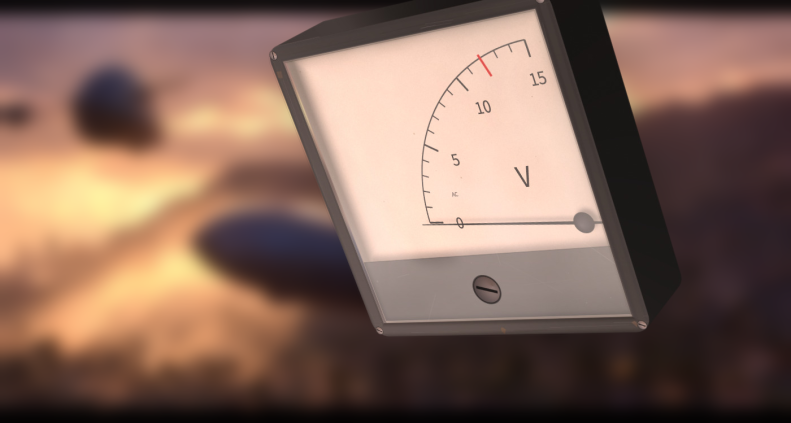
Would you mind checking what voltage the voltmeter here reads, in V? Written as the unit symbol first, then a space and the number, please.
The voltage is V 0
